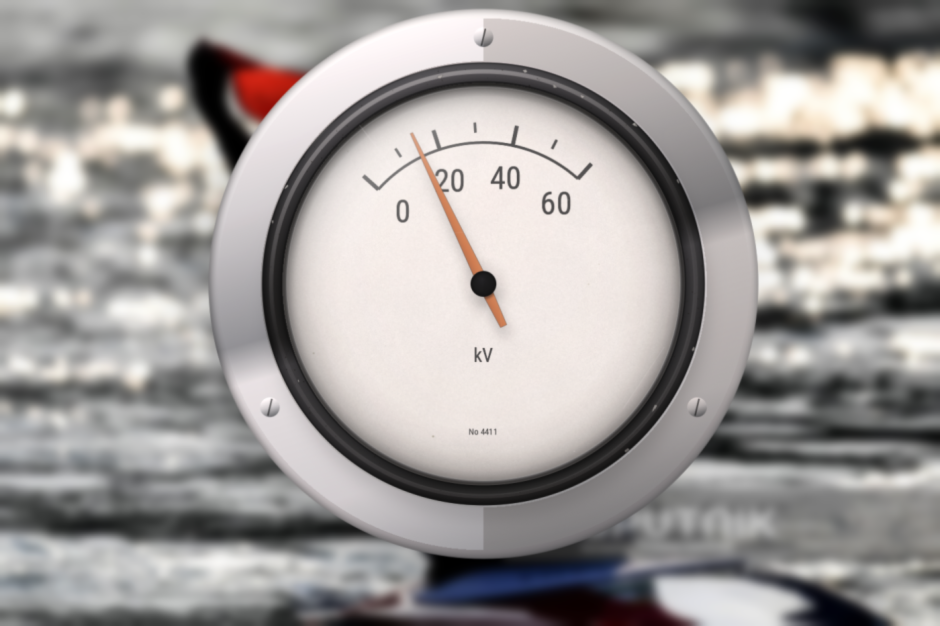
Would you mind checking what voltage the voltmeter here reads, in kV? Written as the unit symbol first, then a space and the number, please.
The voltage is kV 15
